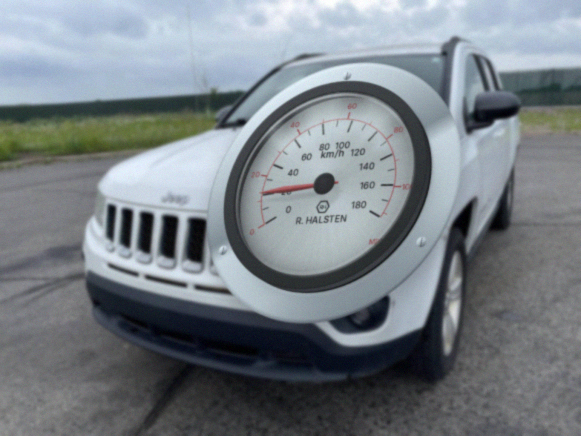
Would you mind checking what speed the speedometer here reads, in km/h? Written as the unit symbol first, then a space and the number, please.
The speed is km/h 20
